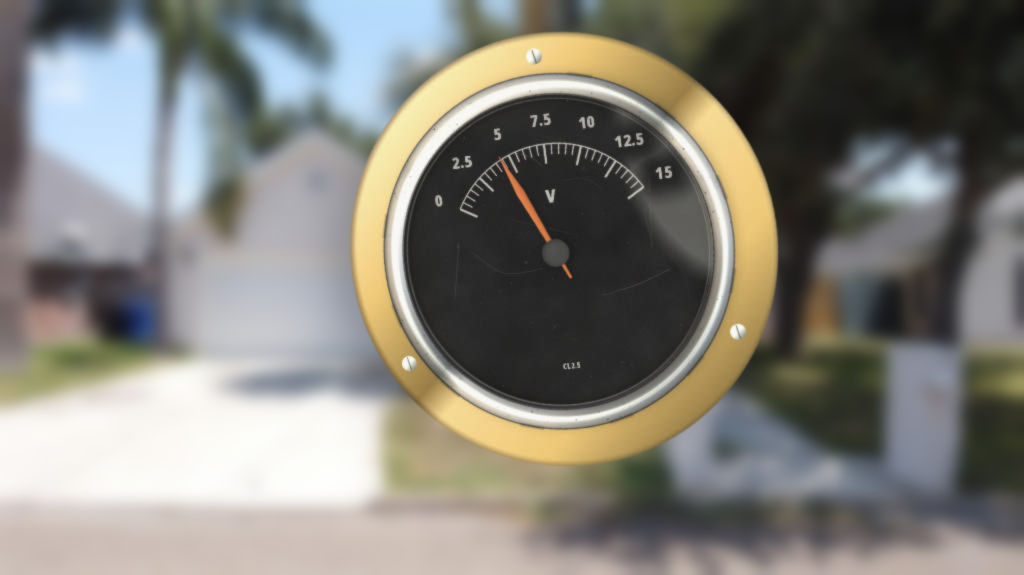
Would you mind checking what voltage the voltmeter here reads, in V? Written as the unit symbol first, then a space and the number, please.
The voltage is V 4.5
